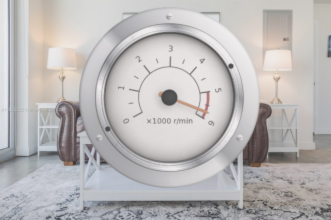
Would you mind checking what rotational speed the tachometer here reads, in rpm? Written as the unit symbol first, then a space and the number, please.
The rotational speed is rpm 5750
